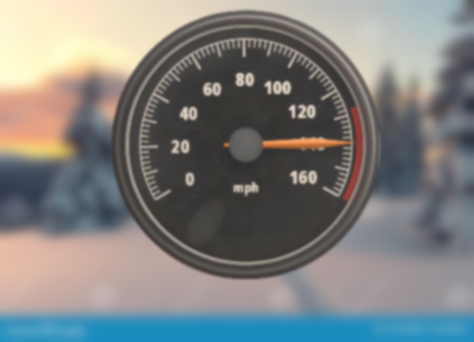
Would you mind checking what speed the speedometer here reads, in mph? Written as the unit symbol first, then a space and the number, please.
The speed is mph 140
